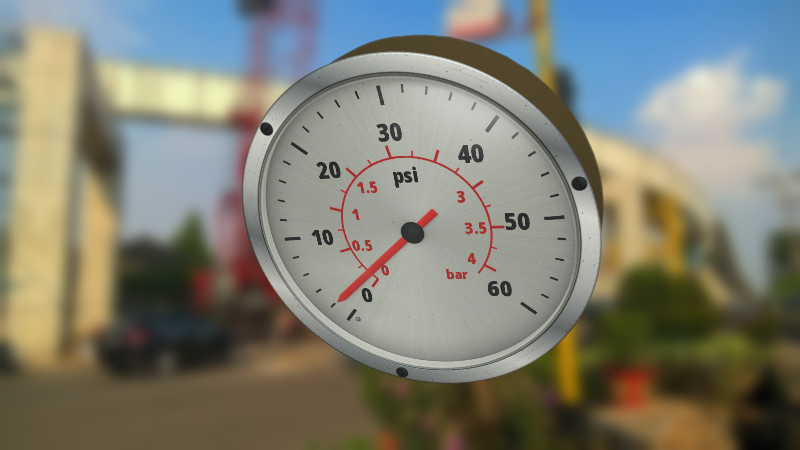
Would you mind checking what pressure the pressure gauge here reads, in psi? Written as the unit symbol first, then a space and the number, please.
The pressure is psi 2
